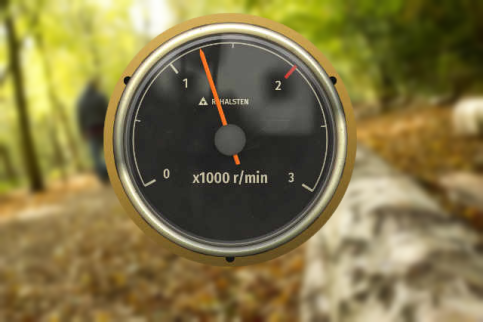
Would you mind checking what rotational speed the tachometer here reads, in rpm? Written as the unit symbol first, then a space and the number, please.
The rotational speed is rpm 1250
